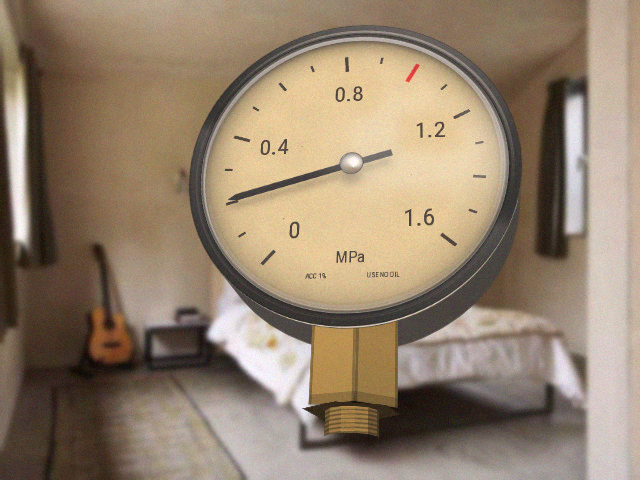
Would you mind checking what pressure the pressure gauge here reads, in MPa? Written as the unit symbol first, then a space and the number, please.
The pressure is MPa 0.2
